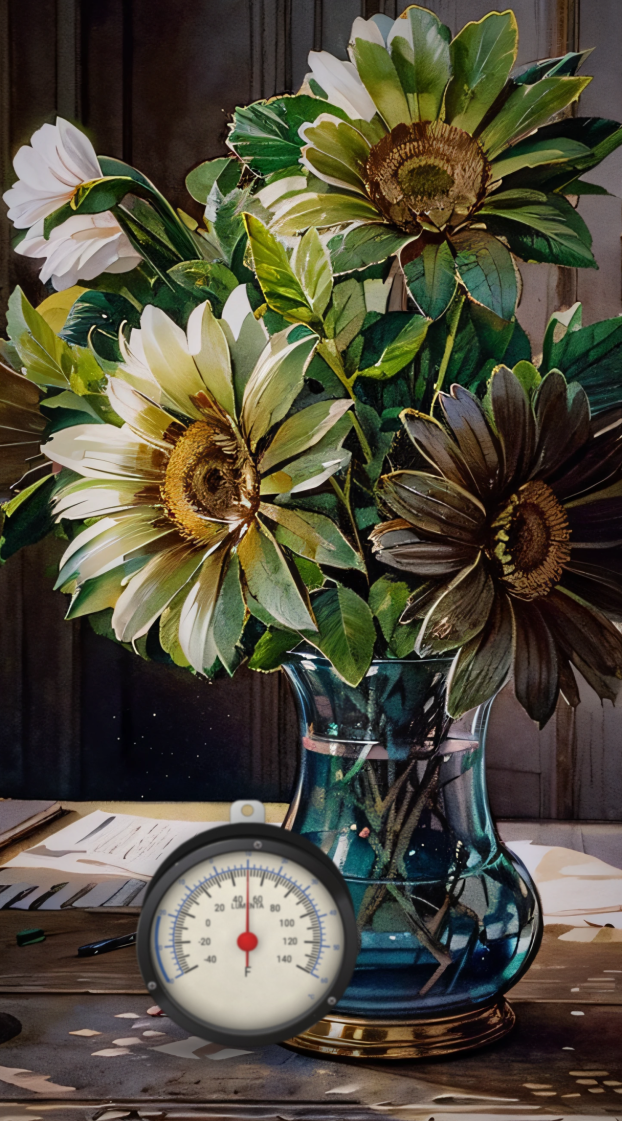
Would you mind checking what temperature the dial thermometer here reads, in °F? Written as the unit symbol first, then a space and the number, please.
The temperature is °F 50
